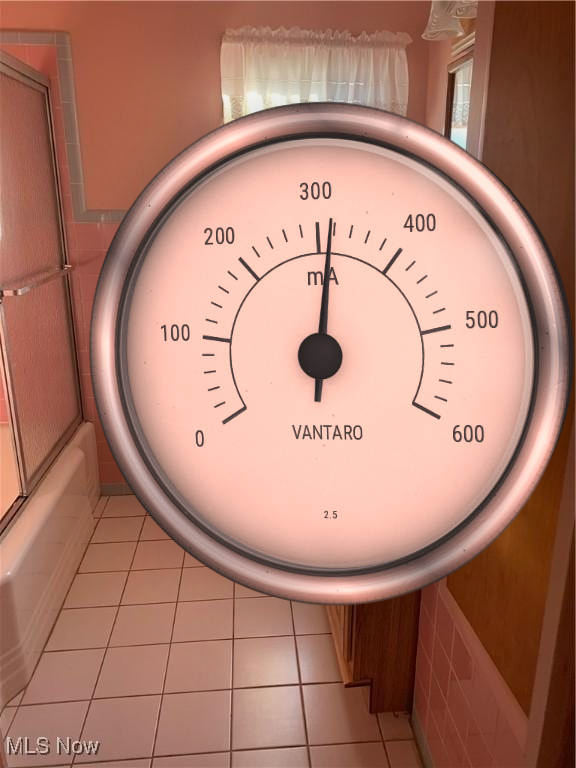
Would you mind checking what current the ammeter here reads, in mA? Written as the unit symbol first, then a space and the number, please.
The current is mA 320
